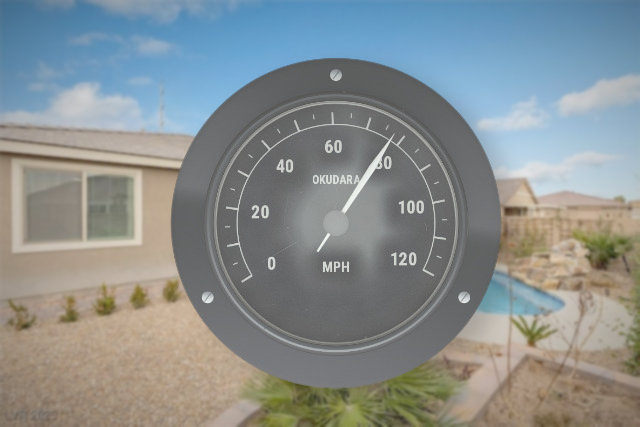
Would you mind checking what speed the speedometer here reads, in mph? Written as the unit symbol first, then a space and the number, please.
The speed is mph 77.5
